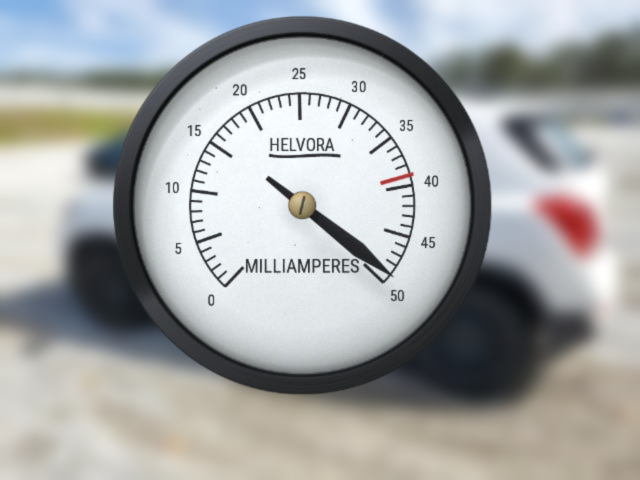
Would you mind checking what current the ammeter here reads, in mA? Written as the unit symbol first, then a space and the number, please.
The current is mA 49
